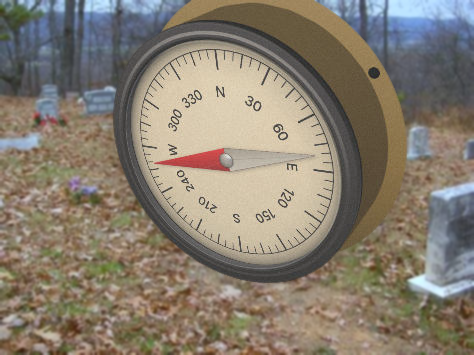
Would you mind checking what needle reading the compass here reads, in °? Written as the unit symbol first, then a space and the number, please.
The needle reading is ° 260
